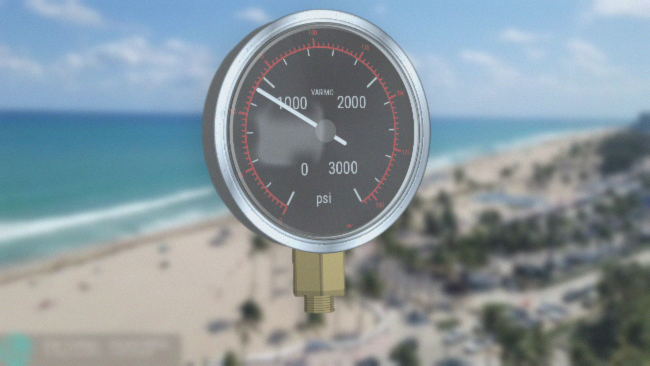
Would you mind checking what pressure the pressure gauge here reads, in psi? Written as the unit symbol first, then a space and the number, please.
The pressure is psi 900
